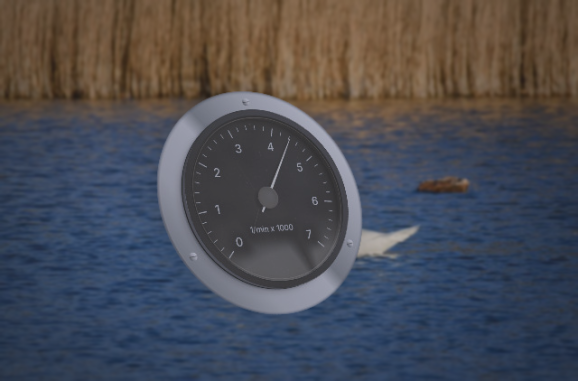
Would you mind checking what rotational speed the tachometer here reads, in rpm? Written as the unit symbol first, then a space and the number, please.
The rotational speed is rpm 4400
